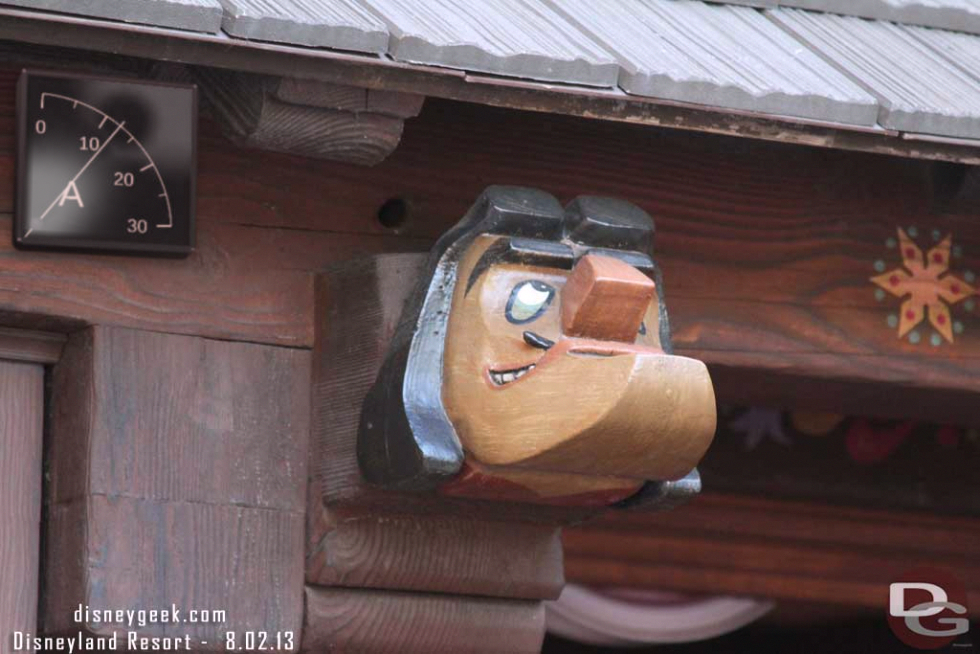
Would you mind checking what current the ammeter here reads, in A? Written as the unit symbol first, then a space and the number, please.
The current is A 12.5
